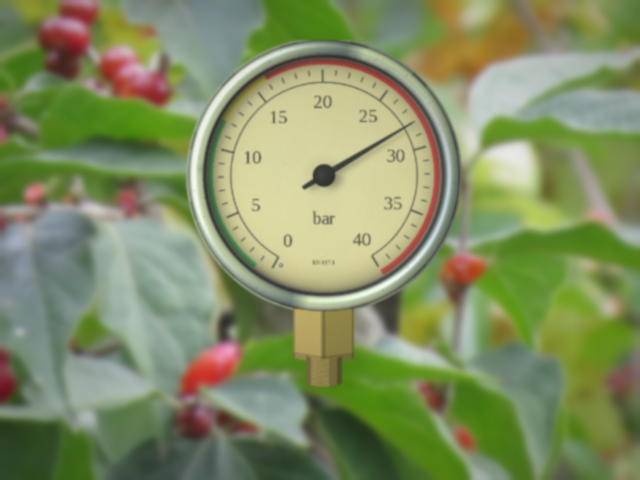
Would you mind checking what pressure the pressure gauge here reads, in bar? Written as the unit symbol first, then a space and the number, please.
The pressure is bar 28
